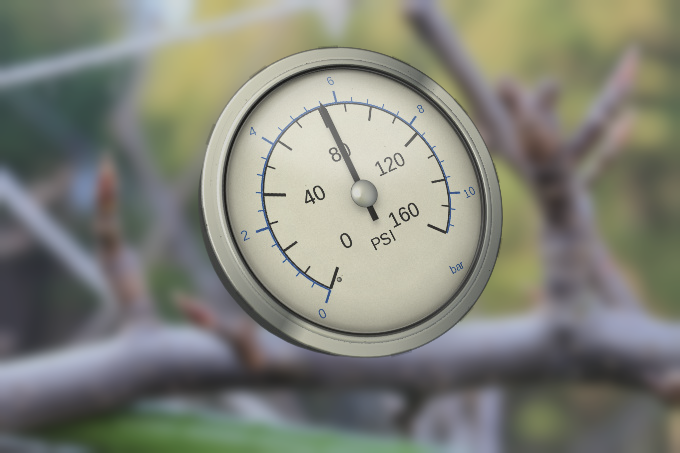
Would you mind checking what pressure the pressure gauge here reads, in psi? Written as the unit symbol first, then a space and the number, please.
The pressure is psi 80
